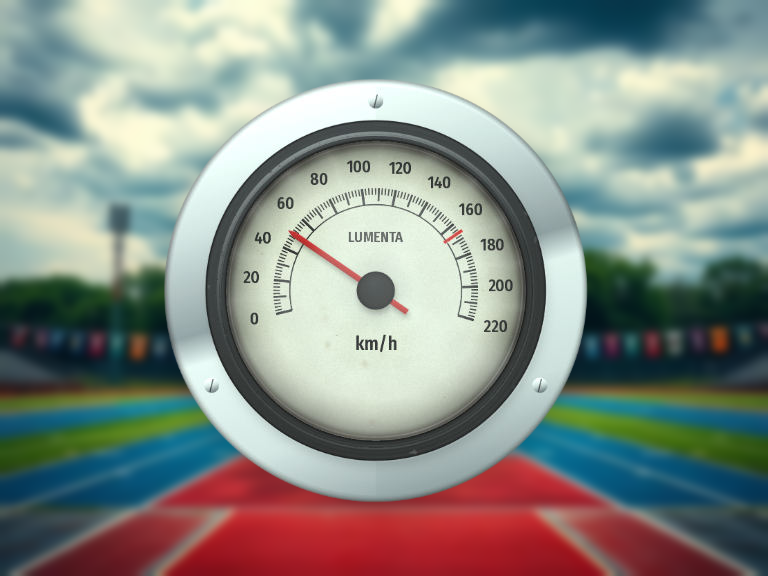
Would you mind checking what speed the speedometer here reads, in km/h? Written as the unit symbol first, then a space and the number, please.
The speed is km/h 50
